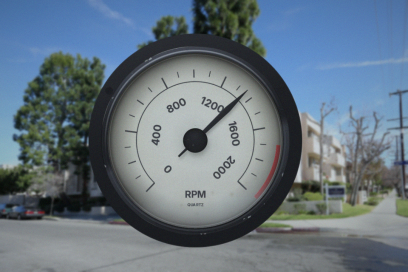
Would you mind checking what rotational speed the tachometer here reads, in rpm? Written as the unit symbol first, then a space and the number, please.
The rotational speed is rpm 1350
